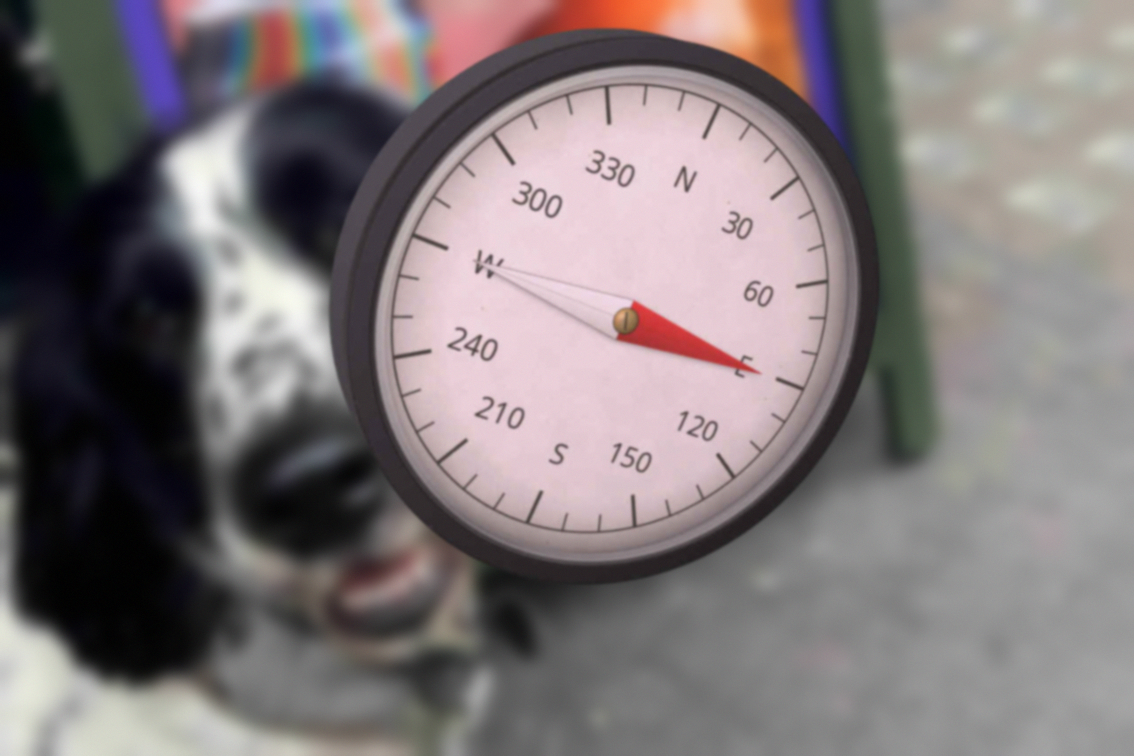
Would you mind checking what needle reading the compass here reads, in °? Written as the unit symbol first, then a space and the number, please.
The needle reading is ° 90
